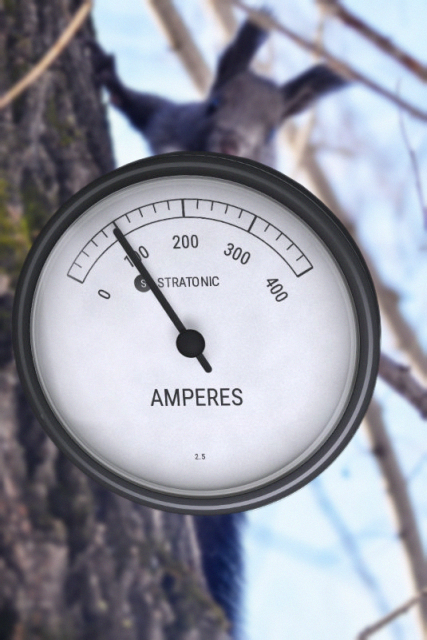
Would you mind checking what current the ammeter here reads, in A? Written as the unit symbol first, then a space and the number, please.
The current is A 100
